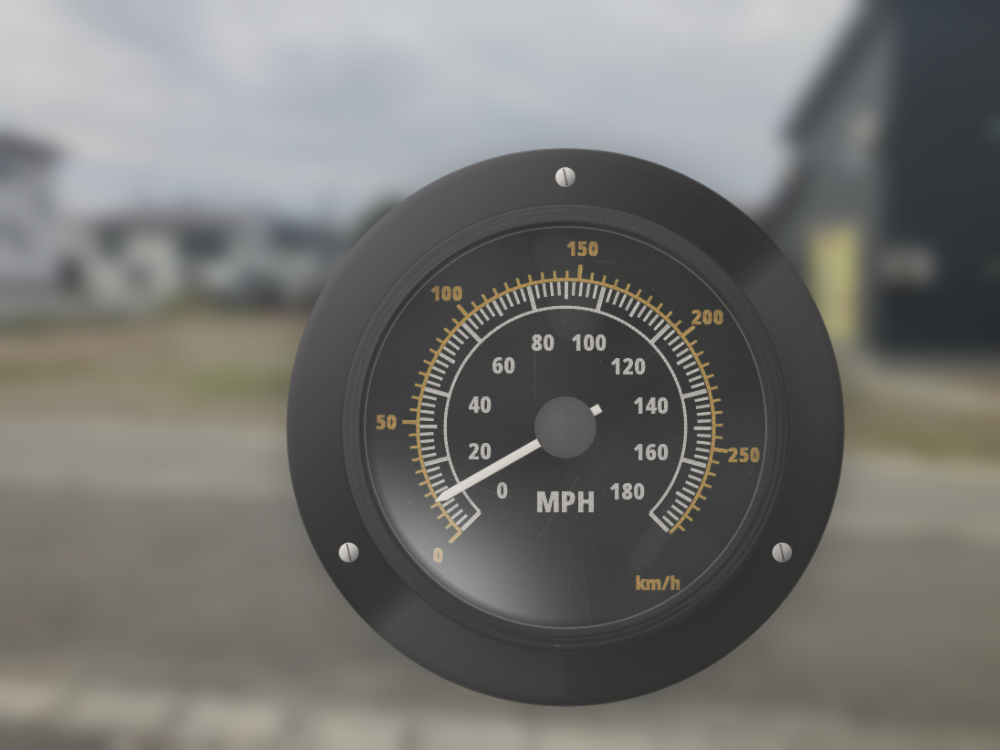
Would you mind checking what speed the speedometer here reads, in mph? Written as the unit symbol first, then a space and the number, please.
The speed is mph 10
